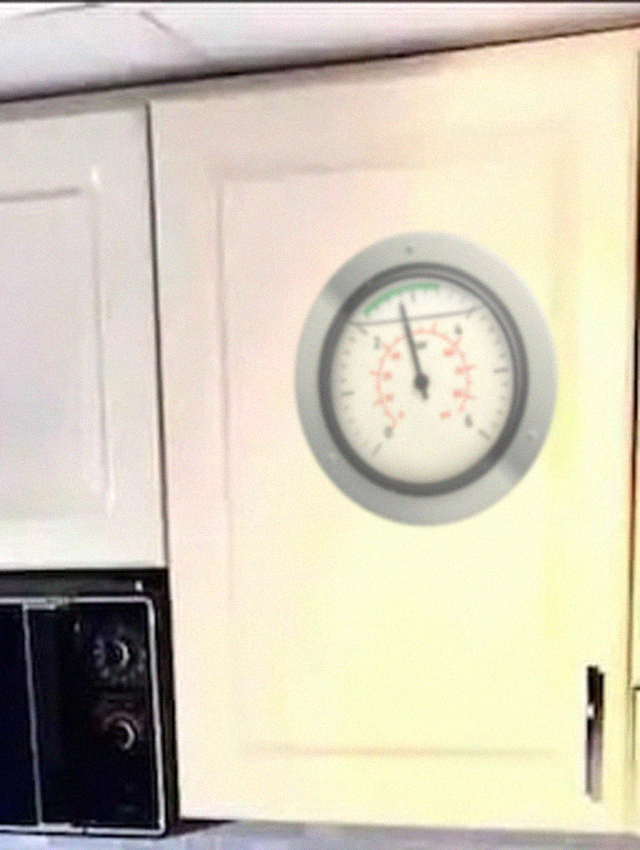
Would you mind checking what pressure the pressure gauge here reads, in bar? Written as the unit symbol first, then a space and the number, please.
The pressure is bar 2.8
